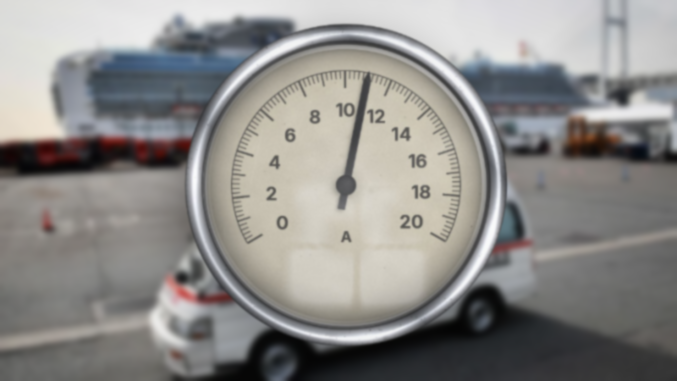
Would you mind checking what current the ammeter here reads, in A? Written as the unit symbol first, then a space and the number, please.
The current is A 11
